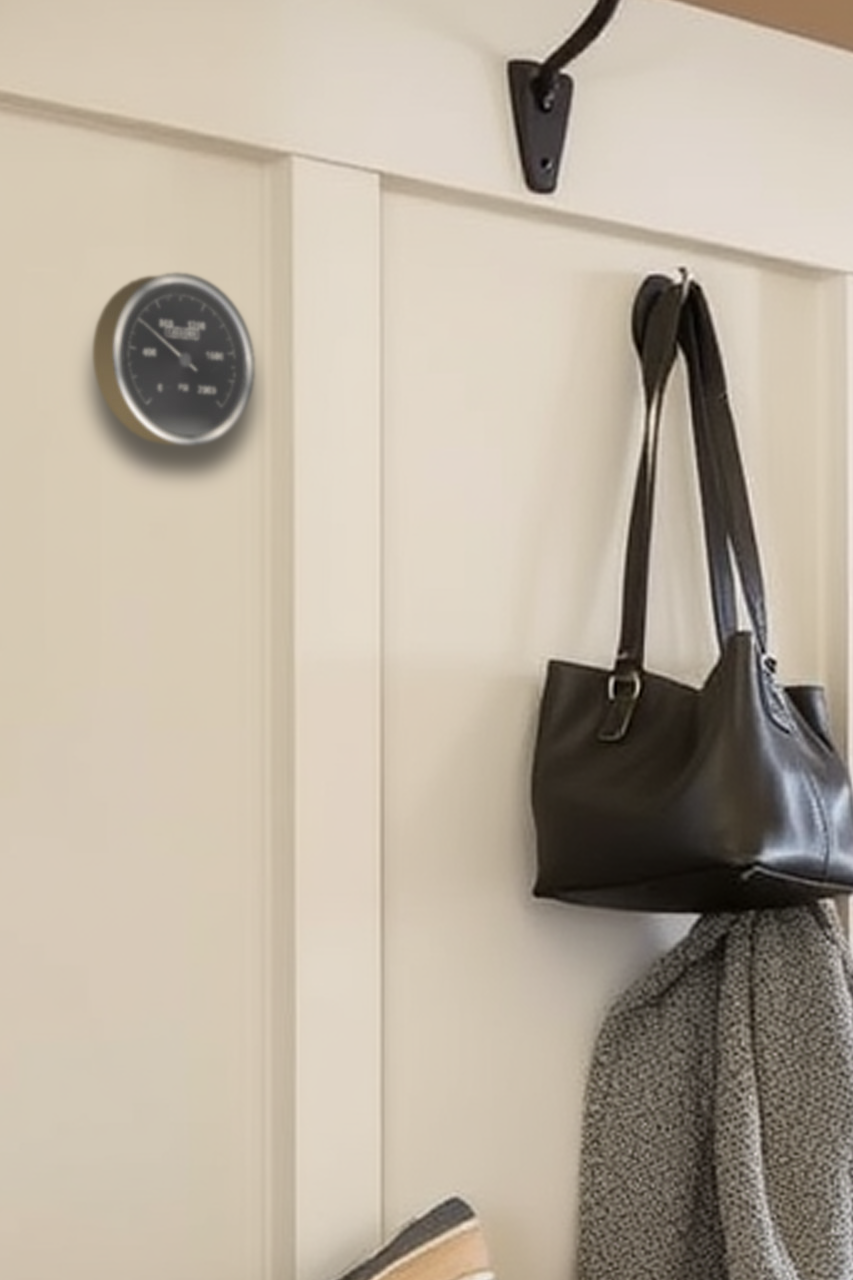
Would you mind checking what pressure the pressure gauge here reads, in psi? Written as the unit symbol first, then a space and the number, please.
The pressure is psi 600
